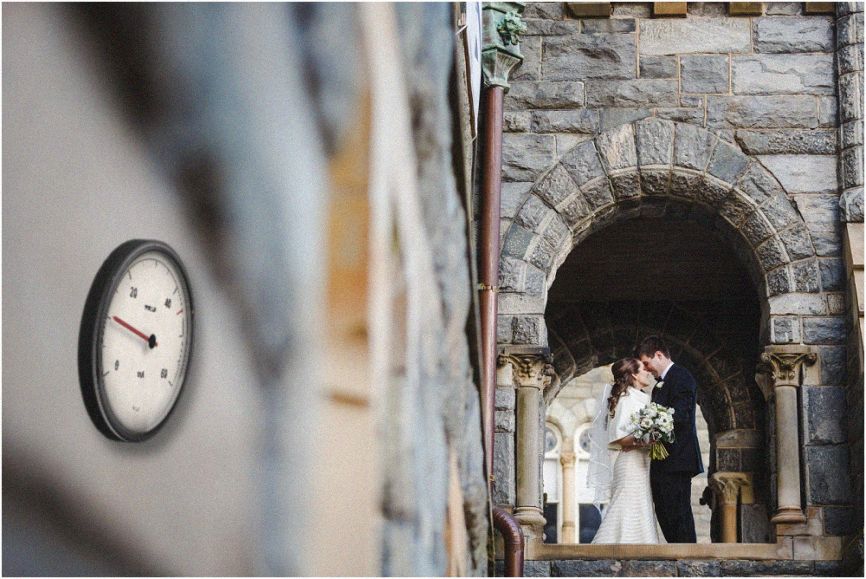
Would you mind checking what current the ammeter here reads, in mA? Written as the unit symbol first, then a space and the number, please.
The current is mA 10
